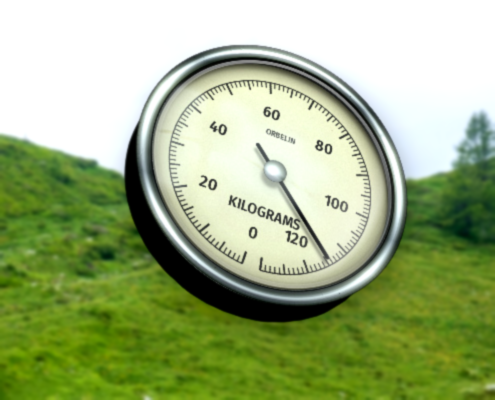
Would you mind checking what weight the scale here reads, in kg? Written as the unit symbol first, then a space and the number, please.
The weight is kg 115
